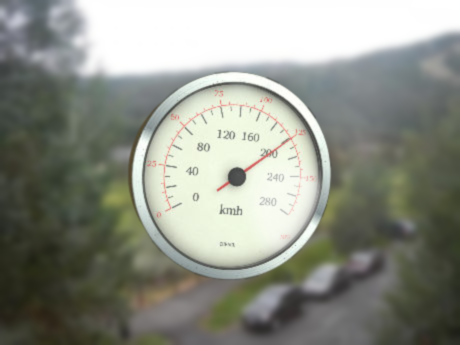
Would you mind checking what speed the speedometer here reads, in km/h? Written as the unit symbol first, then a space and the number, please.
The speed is km/h 200
